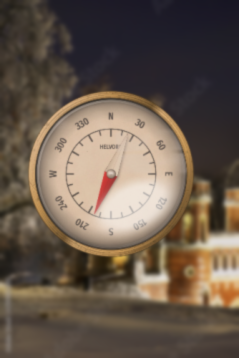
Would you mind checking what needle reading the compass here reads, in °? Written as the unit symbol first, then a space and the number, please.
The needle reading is ° 202.5
